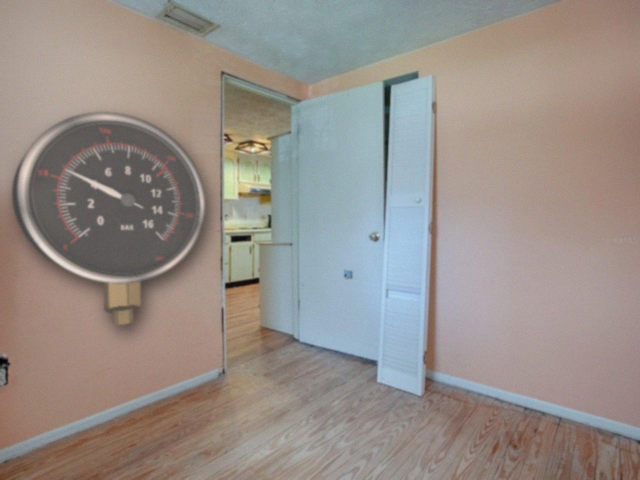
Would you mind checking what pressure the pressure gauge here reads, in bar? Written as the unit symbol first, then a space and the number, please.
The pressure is bar 4
